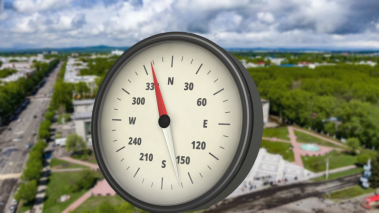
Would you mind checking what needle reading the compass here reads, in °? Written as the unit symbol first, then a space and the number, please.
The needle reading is ° 340
